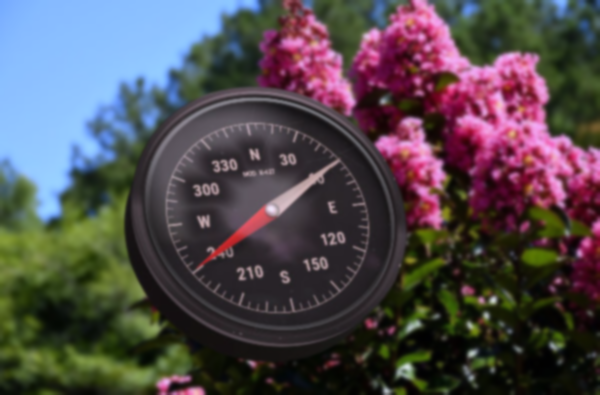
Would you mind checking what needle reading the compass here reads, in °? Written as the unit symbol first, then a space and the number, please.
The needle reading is ° 240
